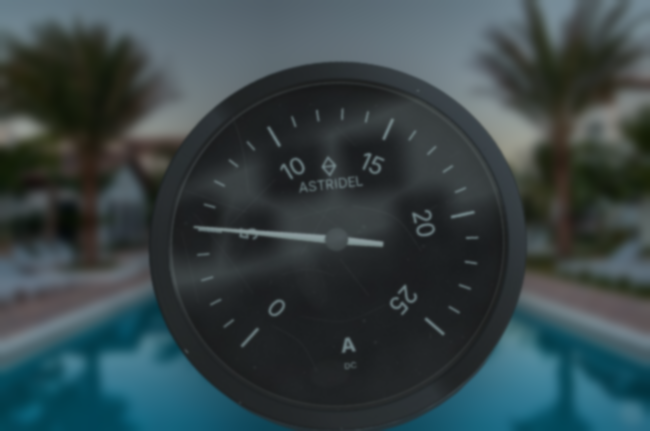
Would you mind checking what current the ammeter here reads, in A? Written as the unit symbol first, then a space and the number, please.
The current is A 5
